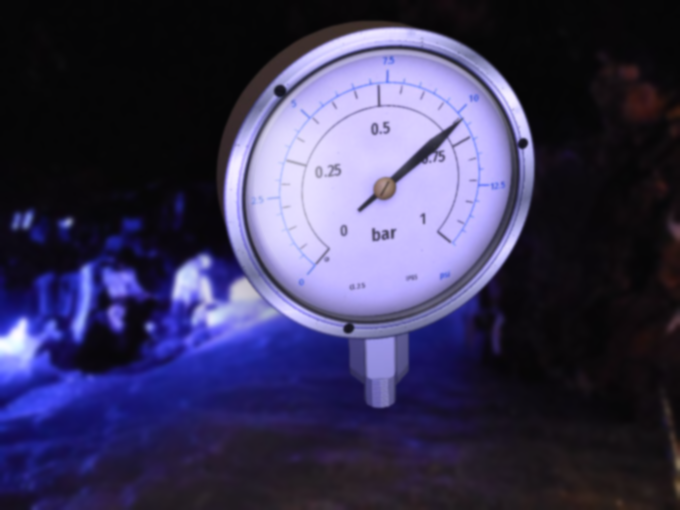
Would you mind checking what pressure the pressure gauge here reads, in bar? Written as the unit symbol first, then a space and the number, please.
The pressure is bar 0.7
